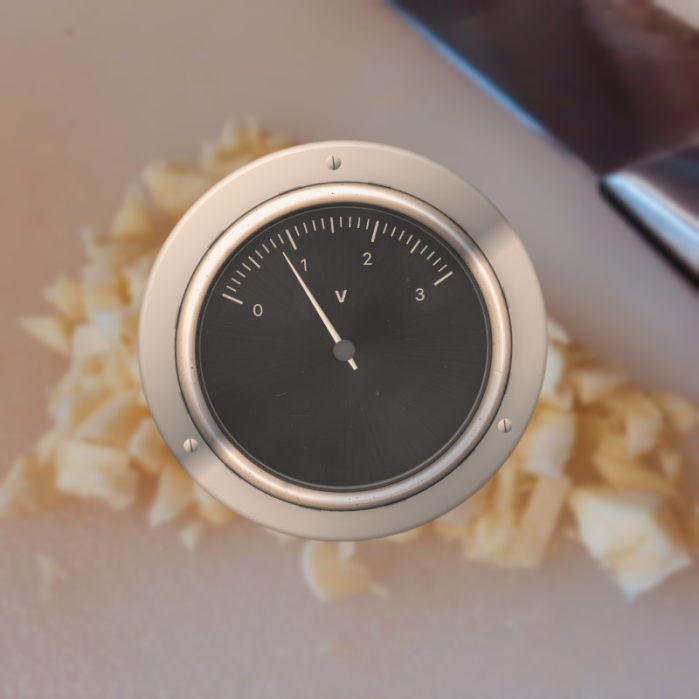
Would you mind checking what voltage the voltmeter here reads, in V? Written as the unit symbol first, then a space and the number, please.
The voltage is V 0.85
